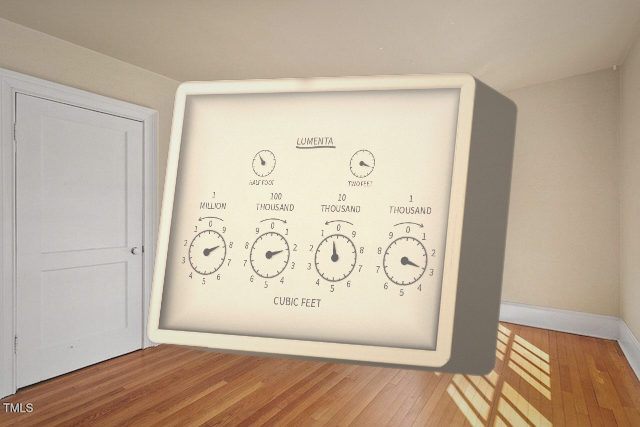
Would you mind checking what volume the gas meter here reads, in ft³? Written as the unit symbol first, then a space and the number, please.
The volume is ft³ 820300
